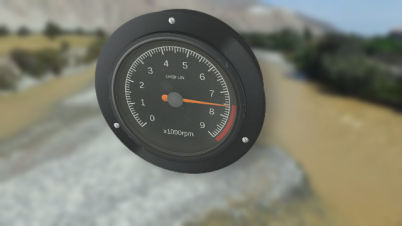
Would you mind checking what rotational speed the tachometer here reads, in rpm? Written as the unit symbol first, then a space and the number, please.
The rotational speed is rpm 7500
